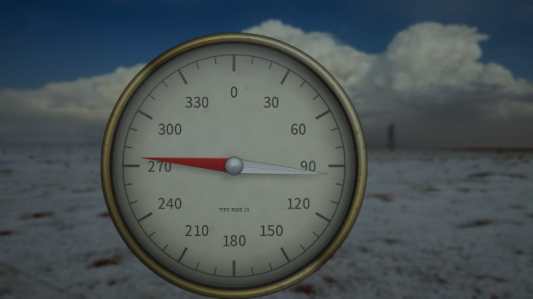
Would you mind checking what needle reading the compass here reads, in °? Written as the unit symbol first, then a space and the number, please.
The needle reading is ° 275
